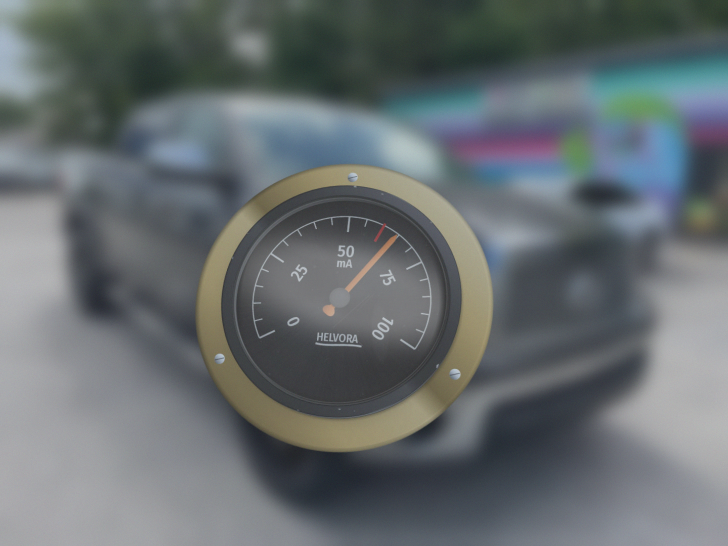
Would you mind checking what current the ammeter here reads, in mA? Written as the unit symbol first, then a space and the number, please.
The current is mA 65
